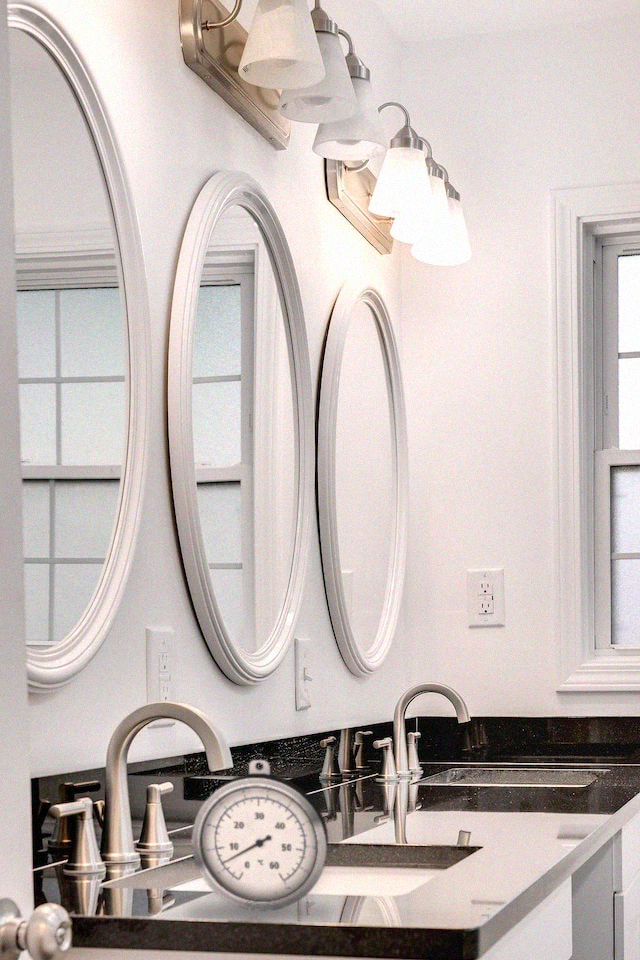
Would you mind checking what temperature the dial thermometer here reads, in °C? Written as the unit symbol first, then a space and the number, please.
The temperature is °C 6
